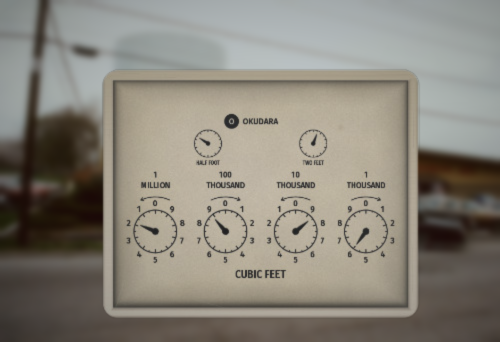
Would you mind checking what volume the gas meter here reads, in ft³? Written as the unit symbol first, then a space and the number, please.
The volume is ft³ 188600
